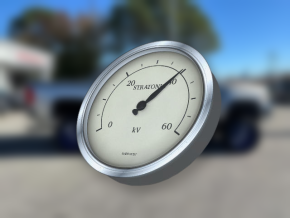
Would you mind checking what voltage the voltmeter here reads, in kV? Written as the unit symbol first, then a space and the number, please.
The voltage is kV 40
